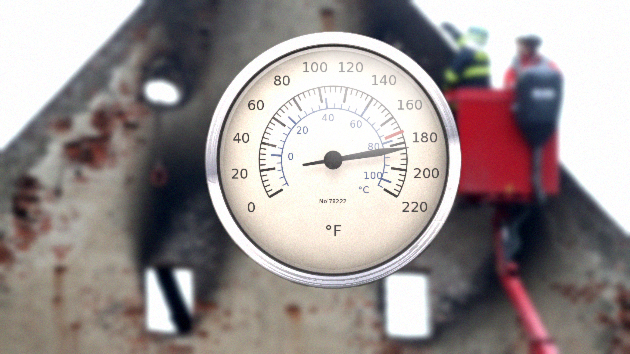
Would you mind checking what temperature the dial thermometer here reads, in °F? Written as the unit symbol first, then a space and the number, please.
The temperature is °F 184
